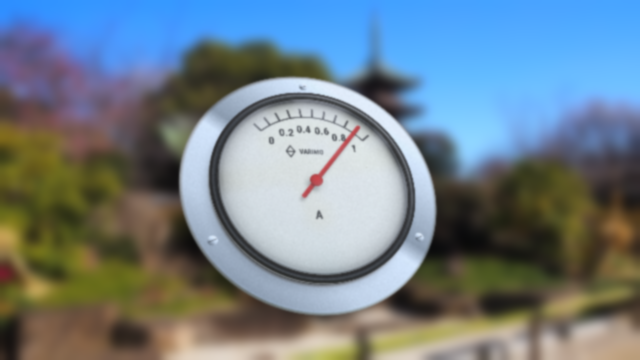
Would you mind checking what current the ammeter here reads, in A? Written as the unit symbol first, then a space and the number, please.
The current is A 0.9
